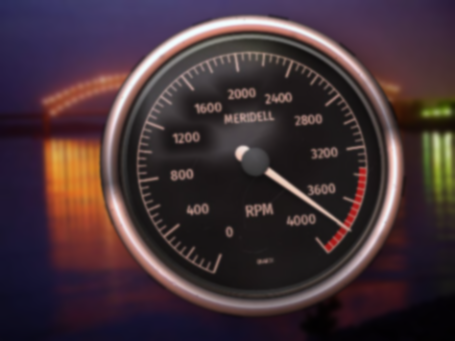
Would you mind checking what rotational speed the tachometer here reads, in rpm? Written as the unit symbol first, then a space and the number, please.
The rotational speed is rpm 3800
